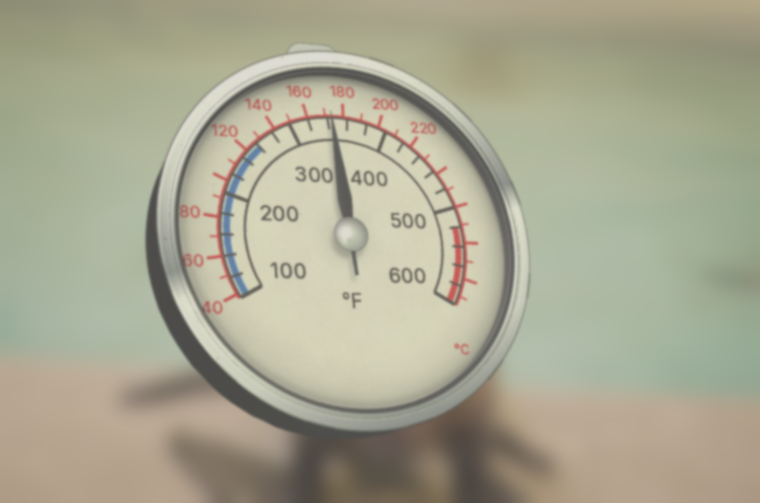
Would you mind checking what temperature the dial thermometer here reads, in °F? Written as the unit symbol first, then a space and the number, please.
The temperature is °F 340
